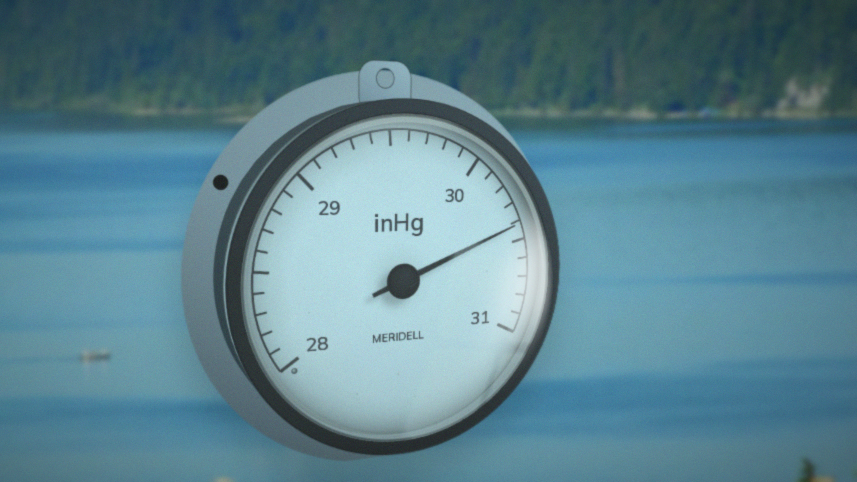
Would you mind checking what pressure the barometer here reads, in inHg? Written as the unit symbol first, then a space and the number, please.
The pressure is inHg 30.4
